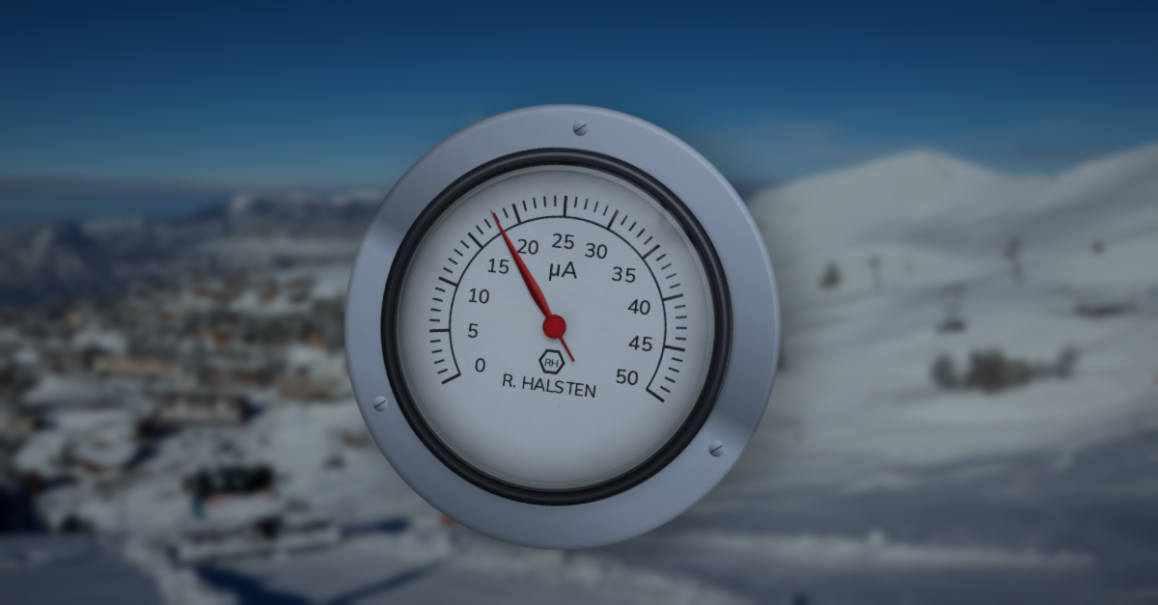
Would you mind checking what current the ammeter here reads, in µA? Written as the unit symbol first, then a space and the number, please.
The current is µA 18
